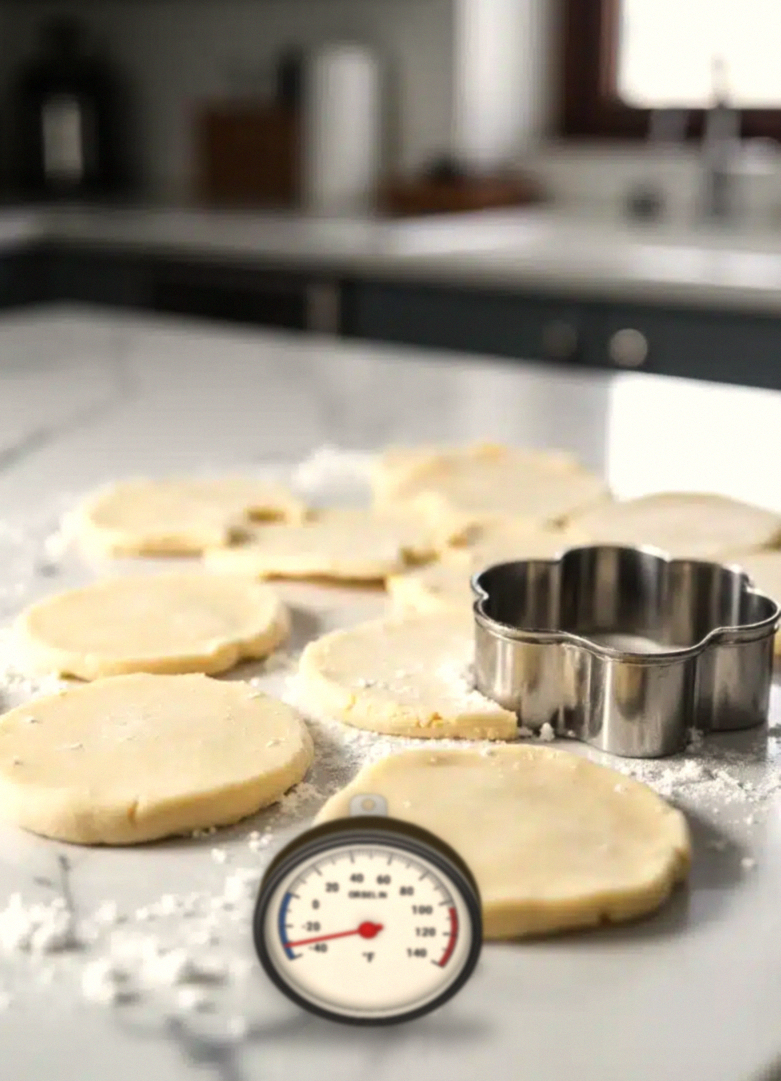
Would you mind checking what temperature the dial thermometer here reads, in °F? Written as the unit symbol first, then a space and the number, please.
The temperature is °F -30
